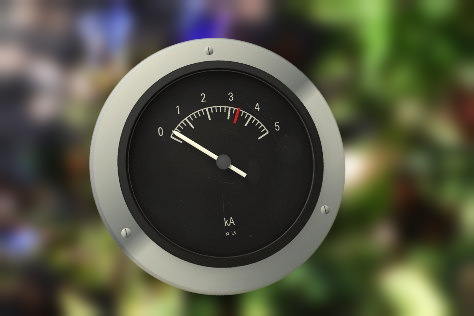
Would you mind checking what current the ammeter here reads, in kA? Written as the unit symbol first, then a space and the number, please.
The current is kA 0.2
